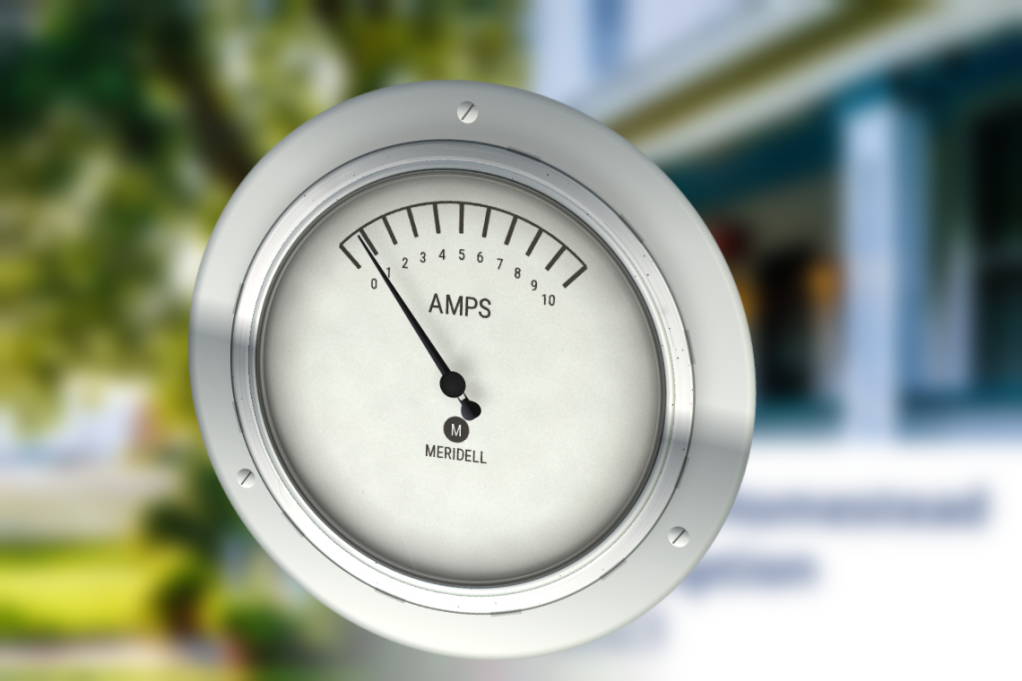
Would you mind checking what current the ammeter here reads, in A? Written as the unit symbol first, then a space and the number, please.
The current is A 1
